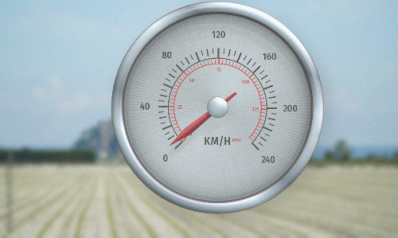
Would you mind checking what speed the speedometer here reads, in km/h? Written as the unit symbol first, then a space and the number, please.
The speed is km/h 5
